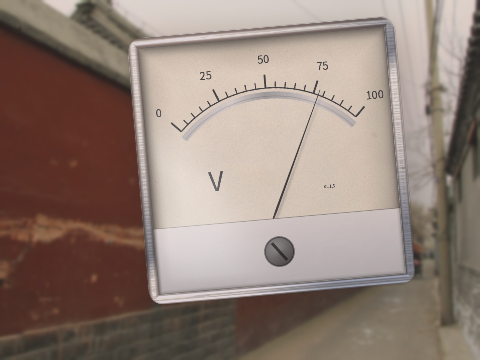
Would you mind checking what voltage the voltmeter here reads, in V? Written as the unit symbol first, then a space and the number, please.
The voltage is V 77.5
